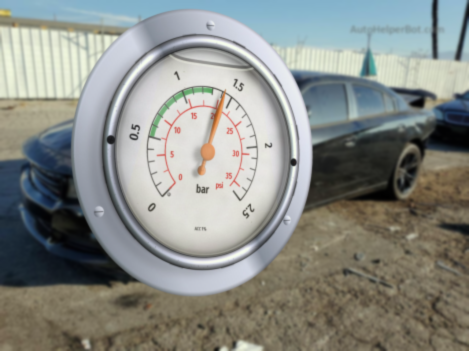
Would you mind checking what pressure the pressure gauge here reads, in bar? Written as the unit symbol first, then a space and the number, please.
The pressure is bar 1.4
